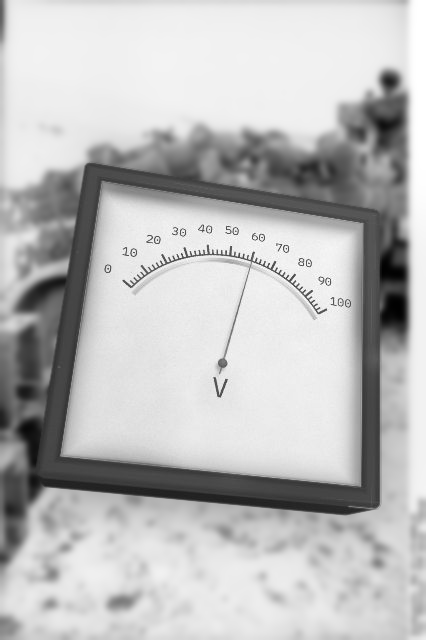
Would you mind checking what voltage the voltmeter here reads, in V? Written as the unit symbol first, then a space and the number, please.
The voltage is V 60
